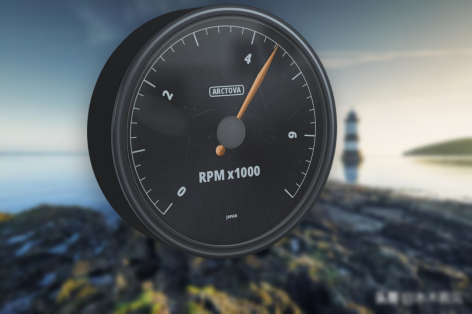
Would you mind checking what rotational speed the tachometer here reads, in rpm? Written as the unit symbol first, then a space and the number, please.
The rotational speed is rpm 4400
